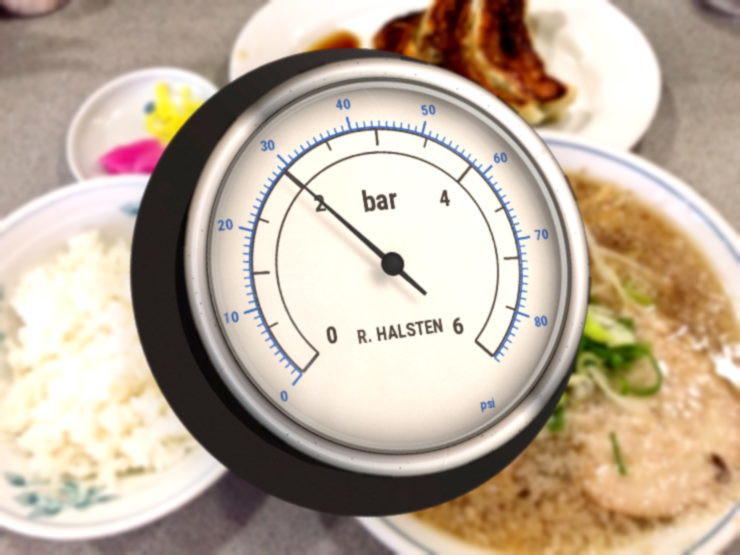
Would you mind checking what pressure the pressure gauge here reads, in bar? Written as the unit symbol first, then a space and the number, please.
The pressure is bar 2
